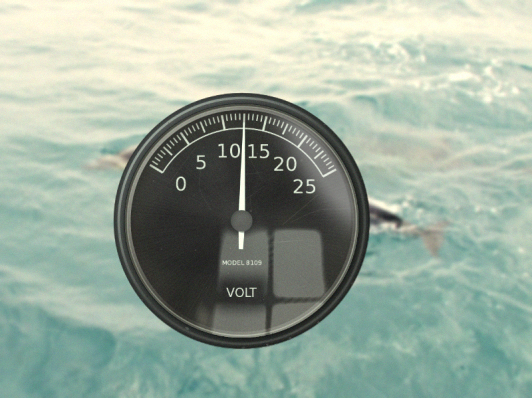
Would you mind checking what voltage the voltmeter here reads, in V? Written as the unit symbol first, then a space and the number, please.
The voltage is V 12.5
